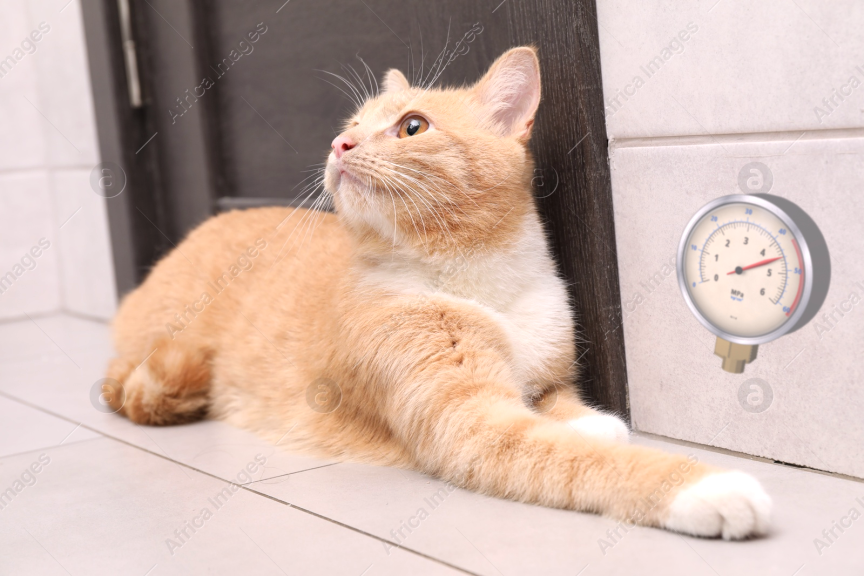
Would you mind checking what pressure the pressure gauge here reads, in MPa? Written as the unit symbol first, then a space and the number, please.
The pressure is MPa 4.5
